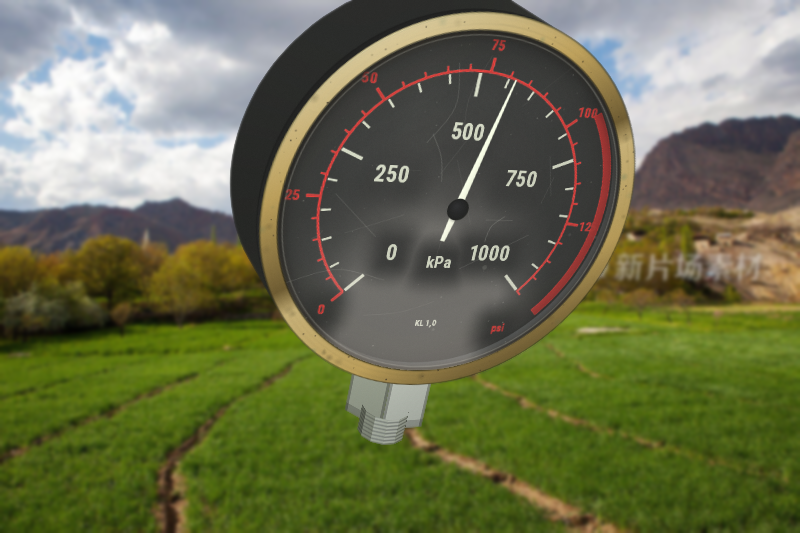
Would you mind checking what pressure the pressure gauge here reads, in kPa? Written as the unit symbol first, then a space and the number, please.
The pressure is kPa 550
